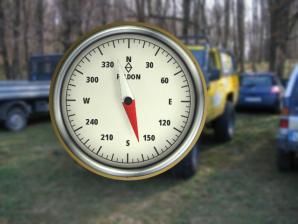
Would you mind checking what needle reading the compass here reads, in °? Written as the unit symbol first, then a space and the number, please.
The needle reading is ° 165
